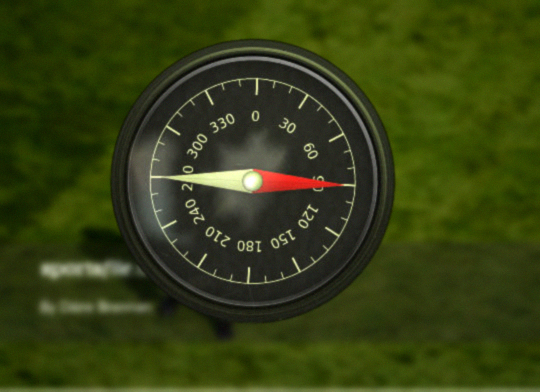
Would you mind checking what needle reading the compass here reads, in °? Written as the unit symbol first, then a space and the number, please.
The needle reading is ° 90
